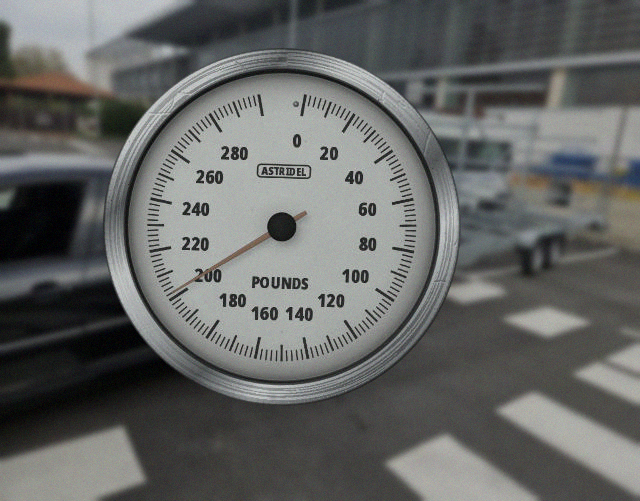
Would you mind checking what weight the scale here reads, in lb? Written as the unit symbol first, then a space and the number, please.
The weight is lb 202
